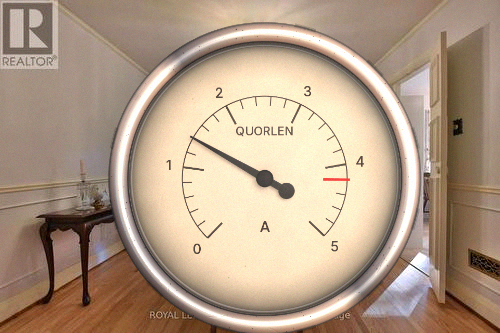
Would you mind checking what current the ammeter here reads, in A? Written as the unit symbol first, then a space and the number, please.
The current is A 1.4
